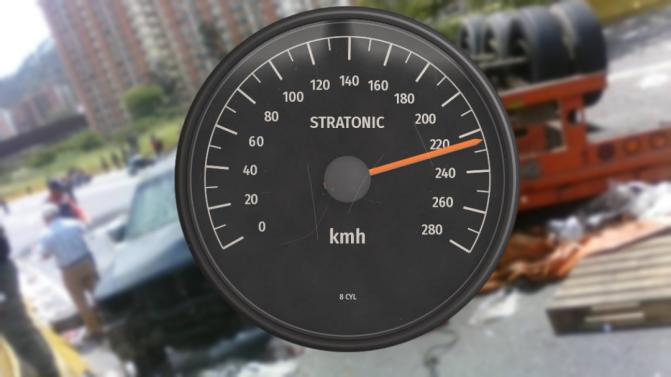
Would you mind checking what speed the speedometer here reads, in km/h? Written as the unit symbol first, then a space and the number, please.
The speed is km/h 225
